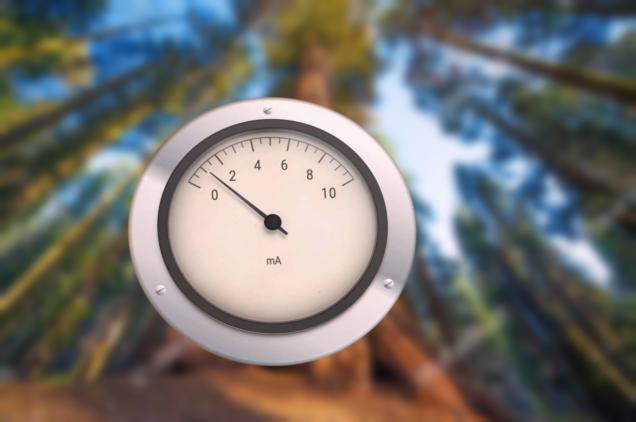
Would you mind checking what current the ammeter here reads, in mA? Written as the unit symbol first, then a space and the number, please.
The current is mA 1
